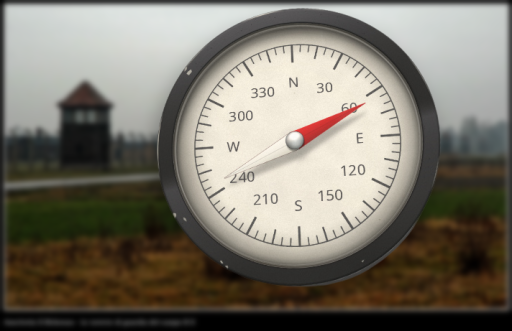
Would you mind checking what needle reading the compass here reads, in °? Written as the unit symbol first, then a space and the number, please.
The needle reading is ° 65
